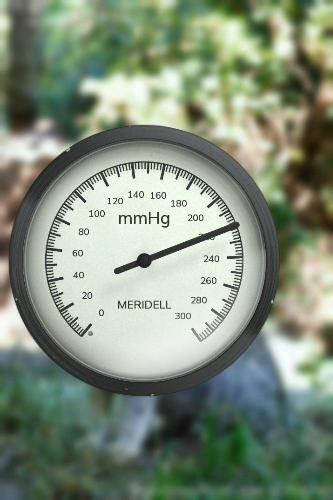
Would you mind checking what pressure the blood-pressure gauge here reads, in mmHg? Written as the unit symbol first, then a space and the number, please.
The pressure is mmHg 220
